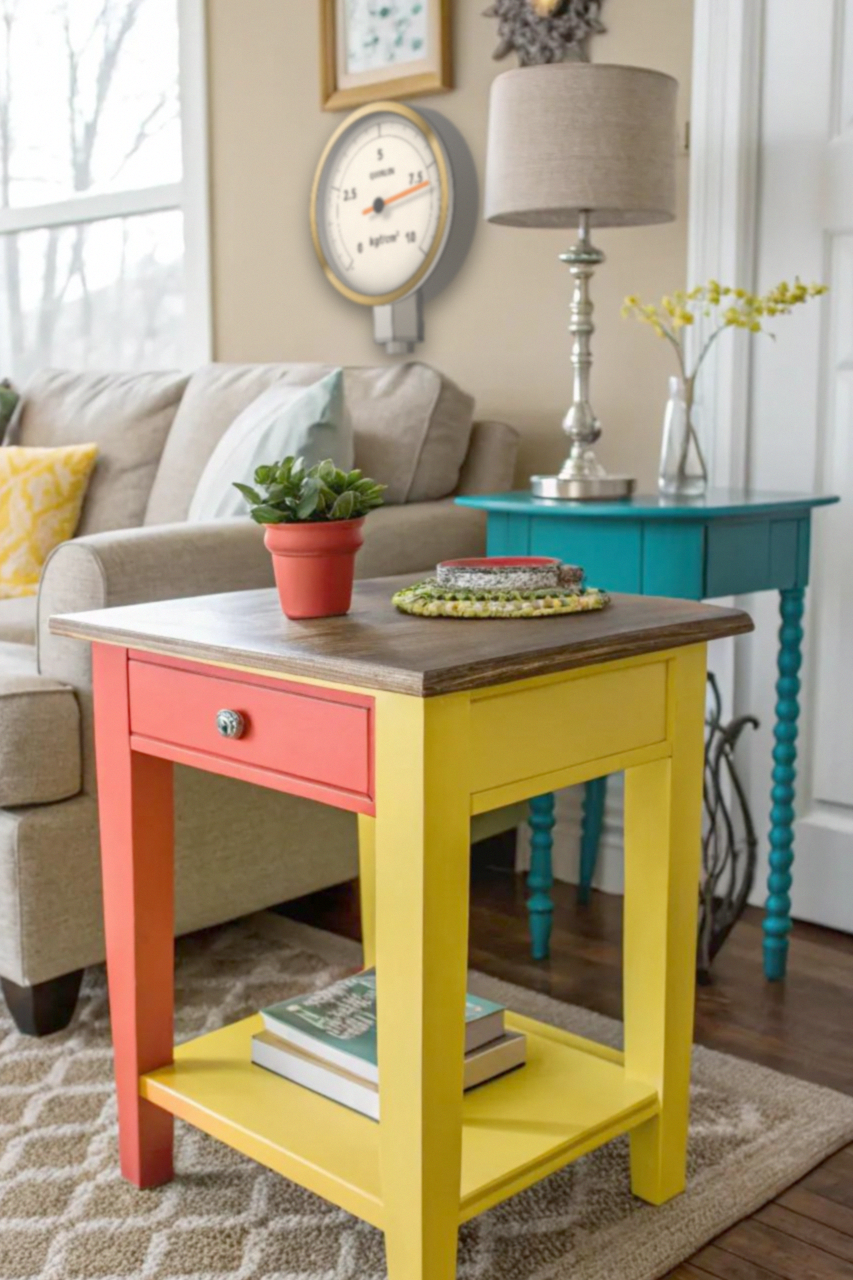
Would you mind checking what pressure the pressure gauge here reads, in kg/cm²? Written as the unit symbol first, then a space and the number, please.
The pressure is kg/cm² 8
